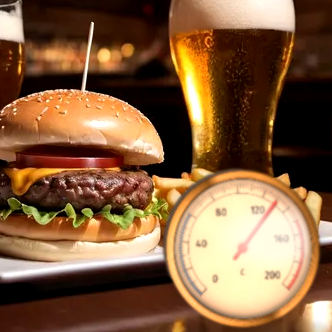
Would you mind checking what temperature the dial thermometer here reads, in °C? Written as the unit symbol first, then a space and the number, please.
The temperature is °C 130
